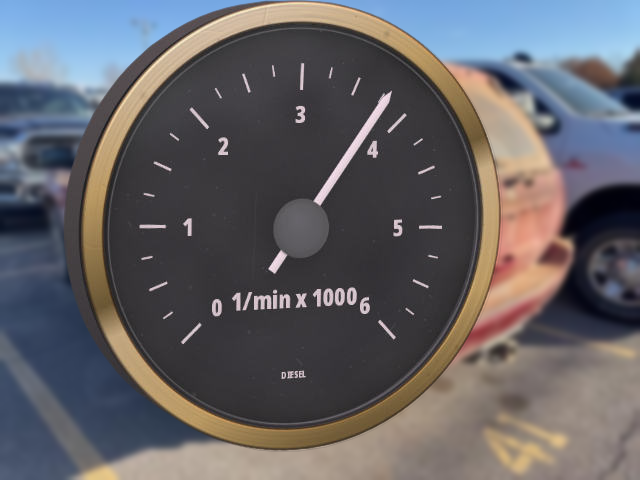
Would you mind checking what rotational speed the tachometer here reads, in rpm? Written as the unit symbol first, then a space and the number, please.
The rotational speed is rpm 3750
